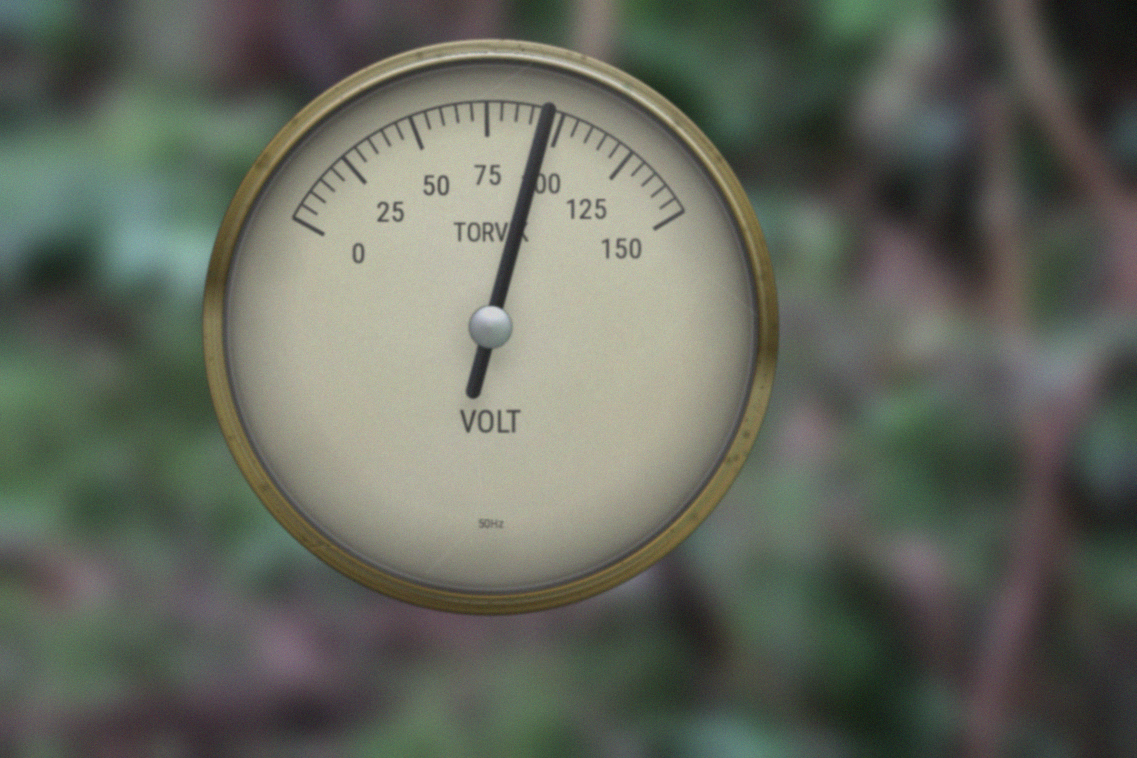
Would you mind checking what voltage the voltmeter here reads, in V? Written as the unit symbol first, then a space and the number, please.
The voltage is V 95
